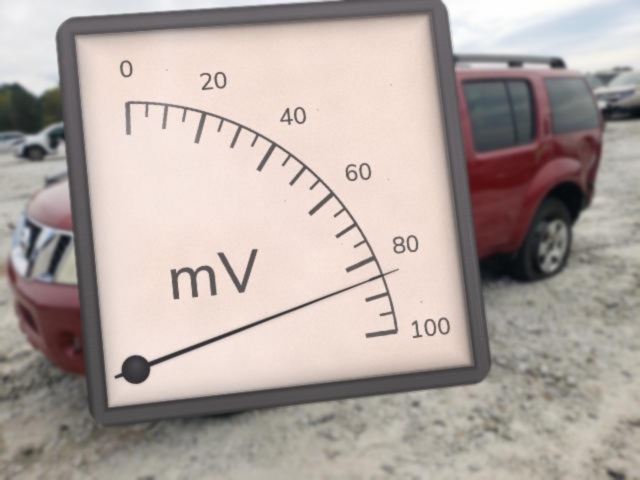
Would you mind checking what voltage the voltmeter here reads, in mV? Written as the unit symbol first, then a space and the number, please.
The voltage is mV 85
